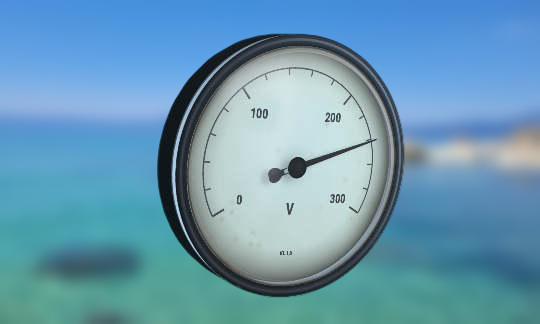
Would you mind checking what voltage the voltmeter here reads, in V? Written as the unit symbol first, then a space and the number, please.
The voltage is V 240
